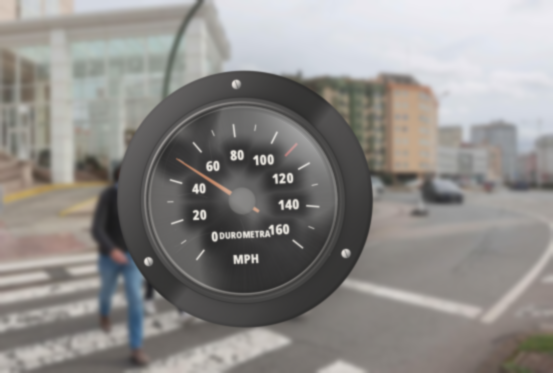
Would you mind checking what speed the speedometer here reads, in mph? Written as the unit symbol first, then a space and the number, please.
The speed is mph 50
